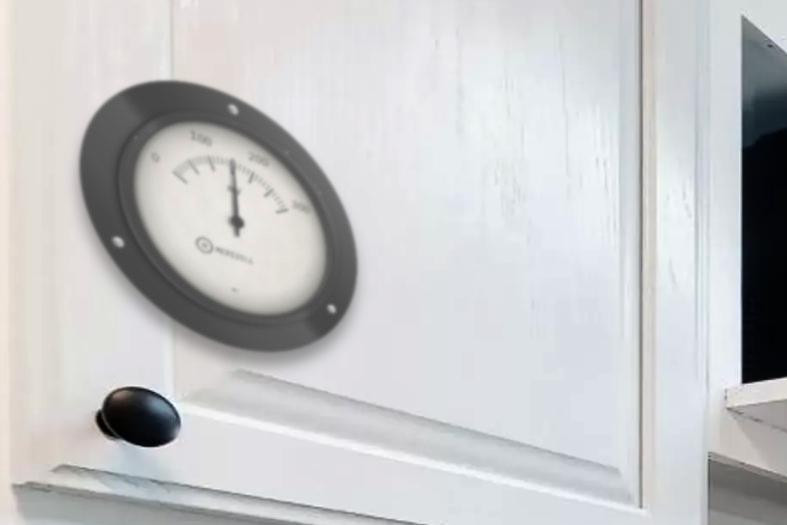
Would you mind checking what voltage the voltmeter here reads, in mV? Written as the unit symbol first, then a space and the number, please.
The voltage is mV 150
